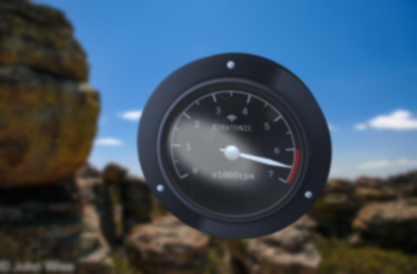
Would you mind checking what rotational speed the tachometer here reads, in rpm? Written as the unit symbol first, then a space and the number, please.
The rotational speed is rpm 6500
